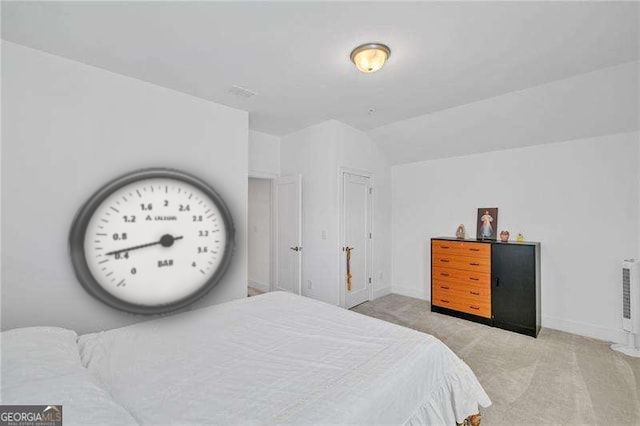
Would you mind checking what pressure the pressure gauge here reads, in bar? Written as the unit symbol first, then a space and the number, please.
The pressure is bar 0.5
